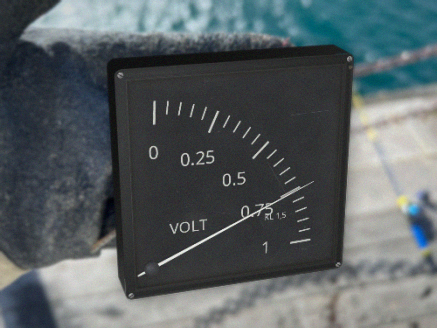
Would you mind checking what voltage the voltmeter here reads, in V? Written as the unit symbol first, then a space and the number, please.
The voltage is V 0.75
